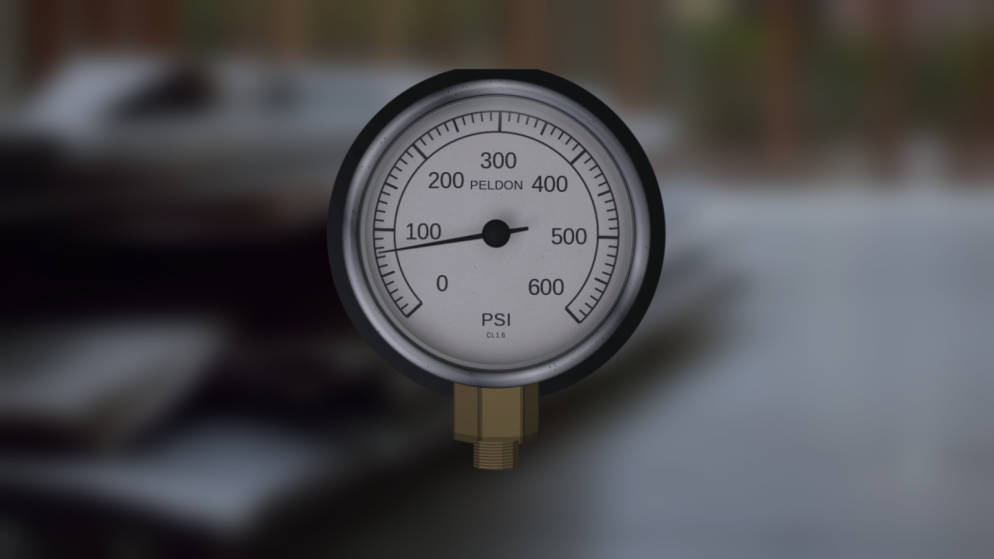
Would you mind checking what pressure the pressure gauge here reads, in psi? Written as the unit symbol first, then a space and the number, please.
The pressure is psi 75
